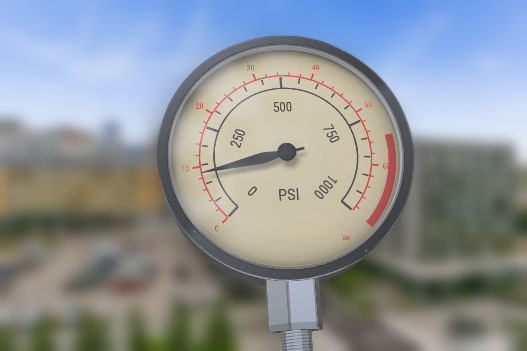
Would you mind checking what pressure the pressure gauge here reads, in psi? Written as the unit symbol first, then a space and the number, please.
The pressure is psi 125
